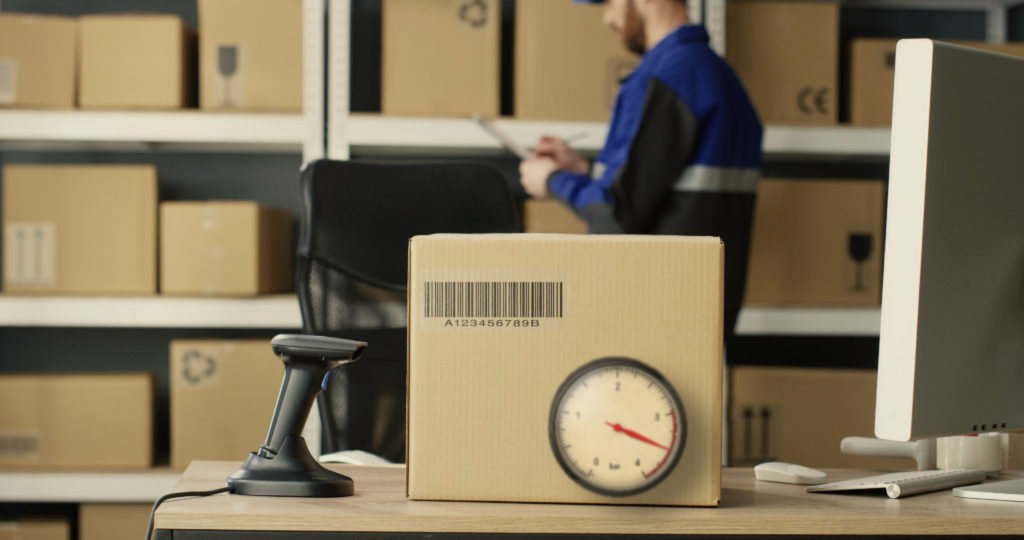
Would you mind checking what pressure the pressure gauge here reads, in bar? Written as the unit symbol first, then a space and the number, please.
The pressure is bar 3.5
